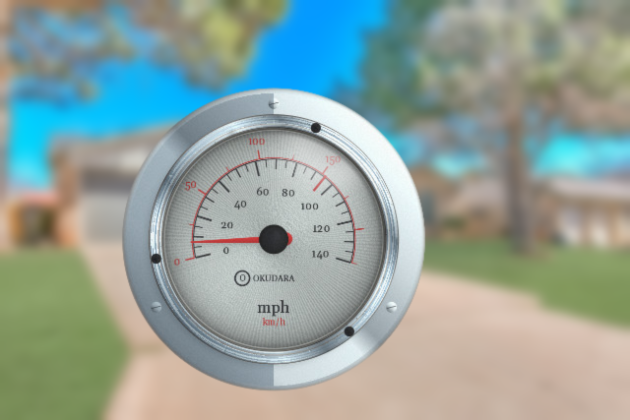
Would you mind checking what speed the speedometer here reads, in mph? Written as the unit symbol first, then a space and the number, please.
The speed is mph 7.5
